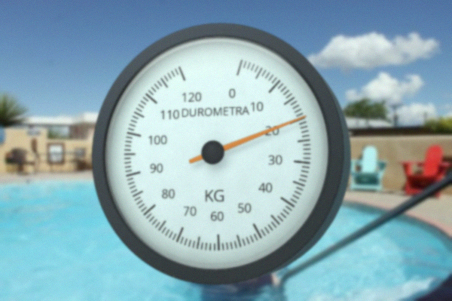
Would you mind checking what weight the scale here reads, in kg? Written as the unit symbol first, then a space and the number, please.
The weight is kg 20
